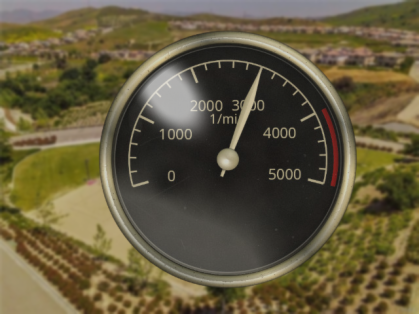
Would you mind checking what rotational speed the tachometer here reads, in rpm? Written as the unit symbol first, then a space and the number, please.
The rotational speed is rpm 3000
